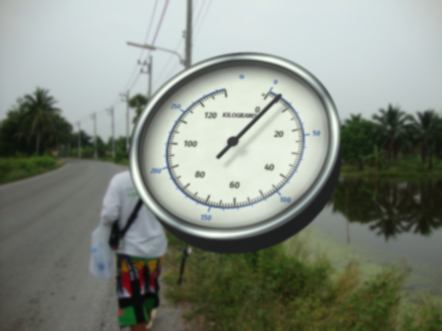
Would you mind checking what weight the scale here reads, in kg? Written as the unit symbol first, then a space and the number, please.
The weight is kg 5
